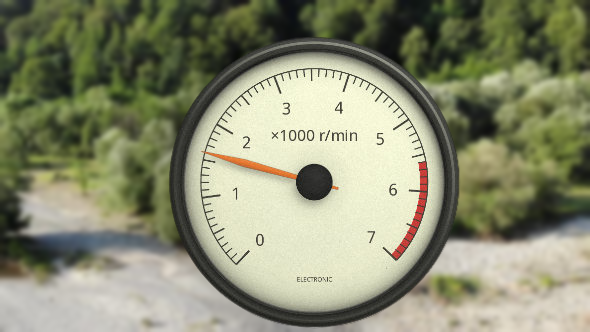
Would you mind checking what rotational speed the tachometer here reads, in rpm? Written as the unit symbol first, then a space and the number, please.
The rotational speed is rpm 1600
